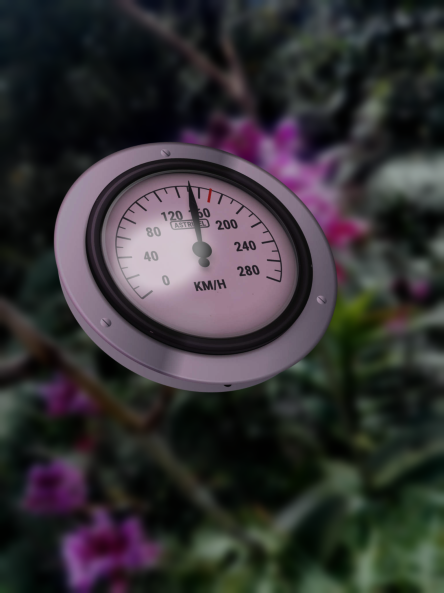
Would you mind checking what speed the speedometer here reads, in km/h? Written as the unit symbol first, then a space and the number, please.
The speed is km/h 150
